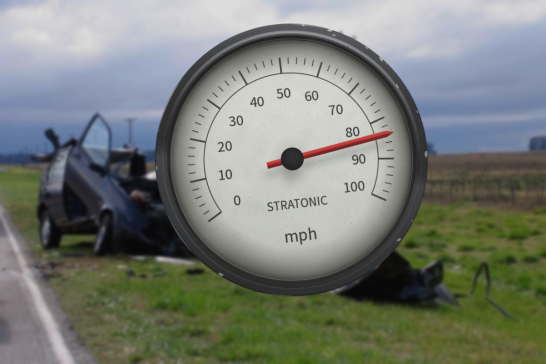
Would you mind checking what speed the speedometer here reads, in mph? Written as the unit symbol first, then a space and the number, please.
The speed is mph 84
